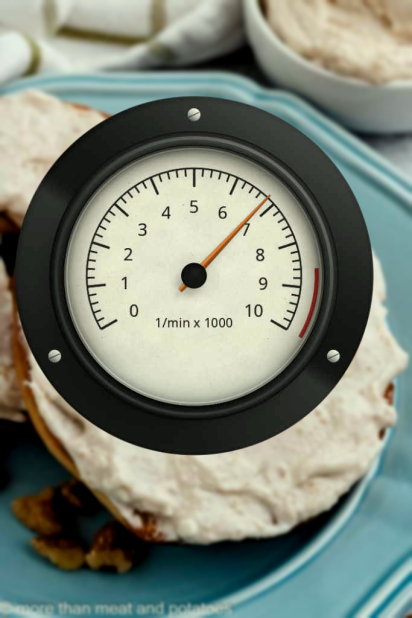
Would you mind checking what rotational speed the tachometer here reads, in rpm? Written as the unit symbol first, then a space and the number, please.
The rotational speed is rpm 6800
